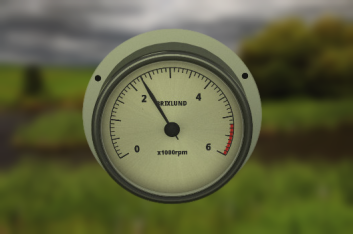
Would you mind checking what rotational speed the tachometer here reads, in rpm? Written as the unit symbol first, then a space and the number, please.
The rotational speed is rpm 2300
